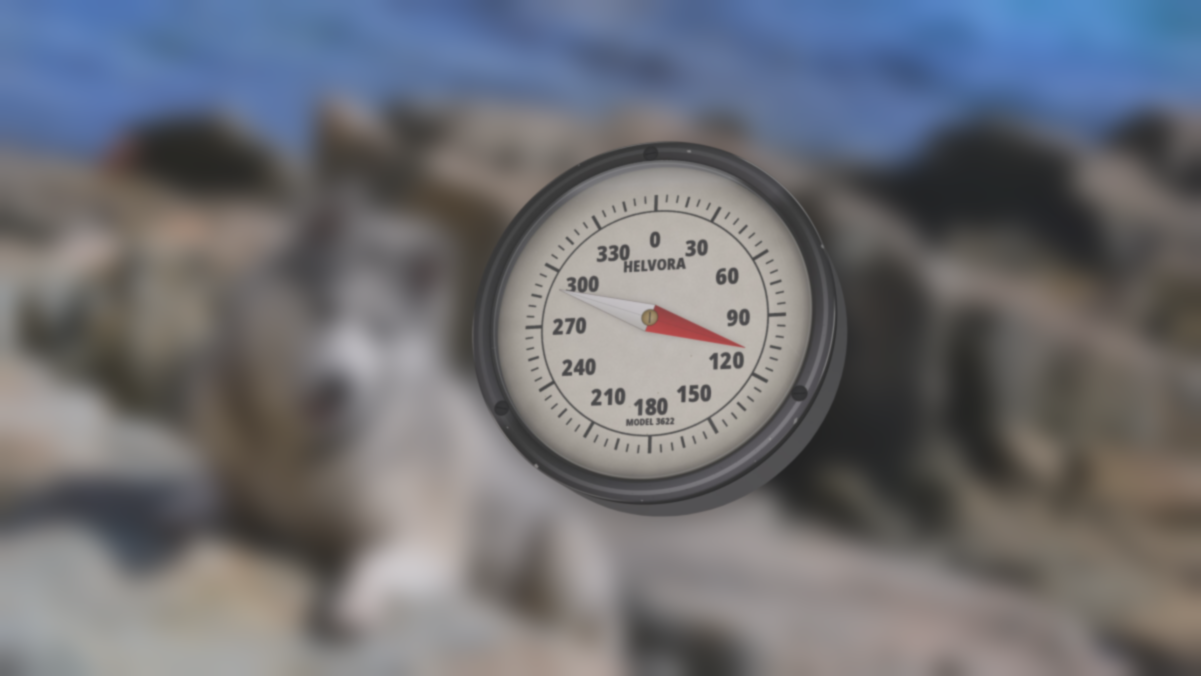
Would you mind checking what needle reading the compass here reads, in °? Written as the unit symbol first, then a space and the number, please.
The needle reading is ° 110
